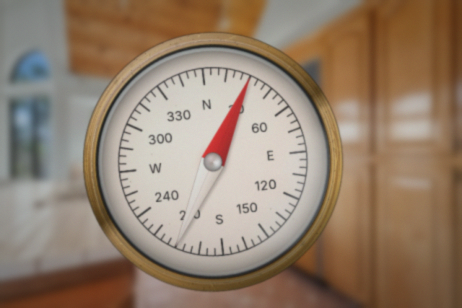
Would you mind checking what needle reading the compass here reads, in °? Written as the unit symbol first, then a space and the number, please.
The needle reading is ° 30
